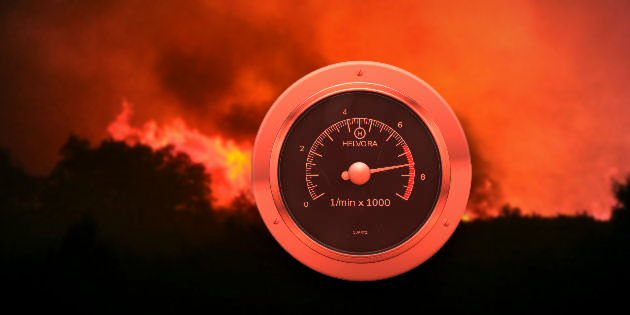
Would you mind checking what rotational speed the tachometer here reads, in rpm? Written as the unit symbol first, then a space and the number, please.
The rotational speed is rpm 7500
